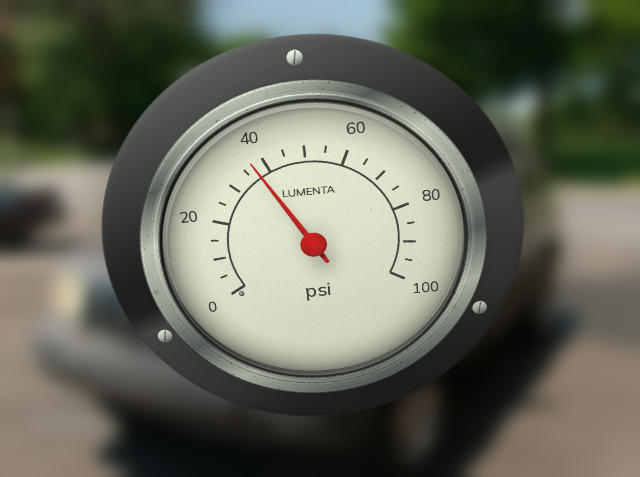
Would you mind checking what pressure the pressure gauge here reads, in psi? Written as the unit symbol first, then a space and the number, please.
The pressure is psi 37.5
